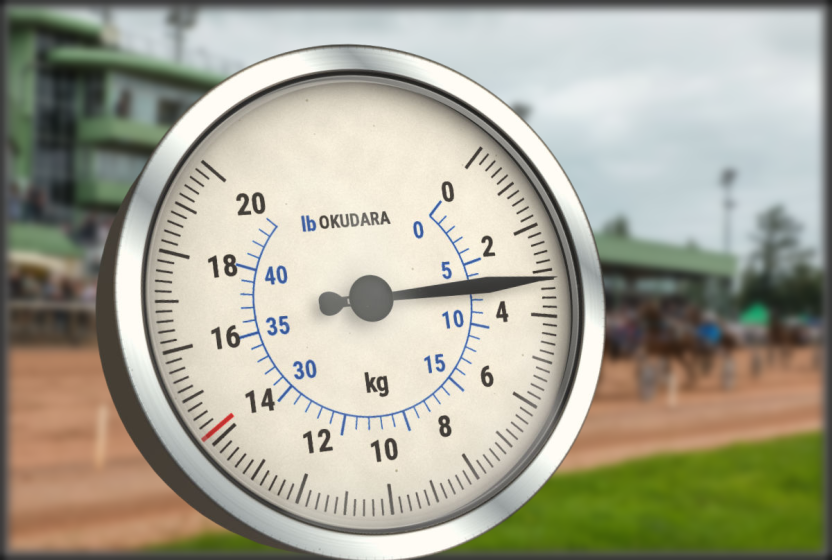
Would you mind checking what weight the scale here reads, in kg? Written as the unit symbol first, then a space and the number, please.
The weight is kg 3.2
